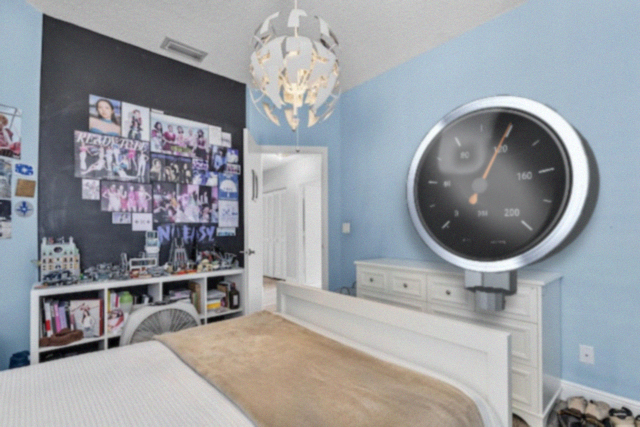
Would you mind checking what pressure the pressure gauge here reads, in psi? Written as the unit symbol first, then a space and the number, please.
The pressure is psi 120
